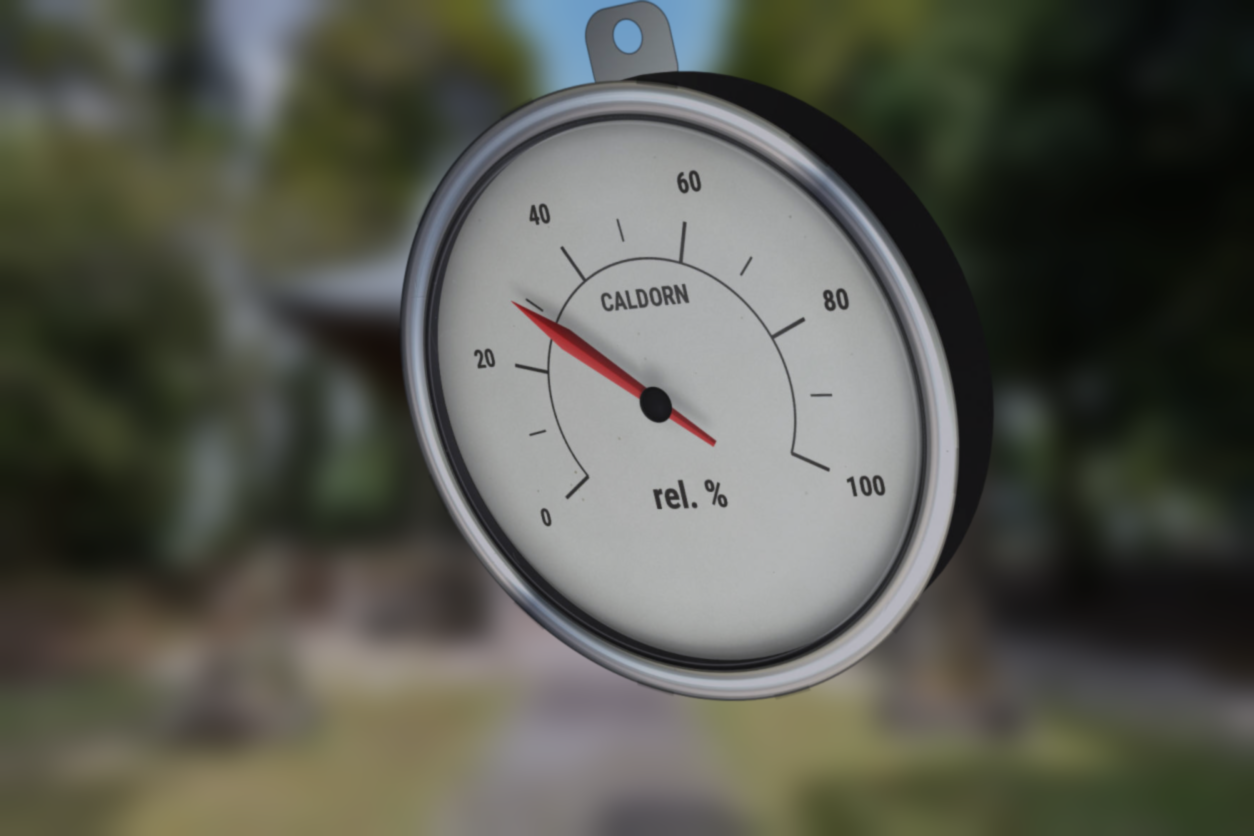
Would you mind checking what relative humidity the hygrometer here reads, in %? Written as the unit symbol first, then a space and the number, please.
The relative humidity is % 30
